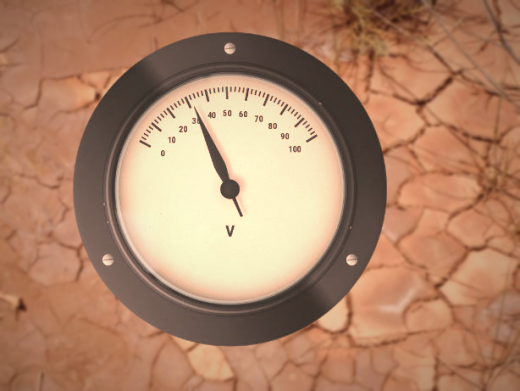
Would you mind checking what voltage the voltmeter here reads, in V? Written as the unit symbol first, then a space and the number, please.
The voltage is V 32
